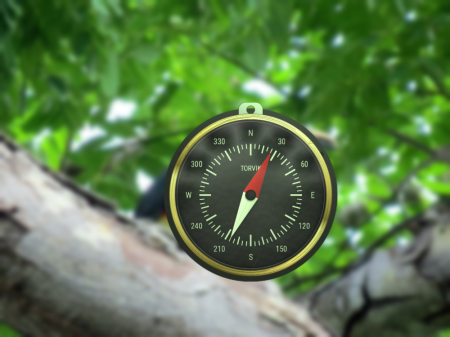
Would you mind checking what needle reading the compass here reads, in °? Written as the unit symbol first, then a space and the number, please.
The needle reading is ° 25
